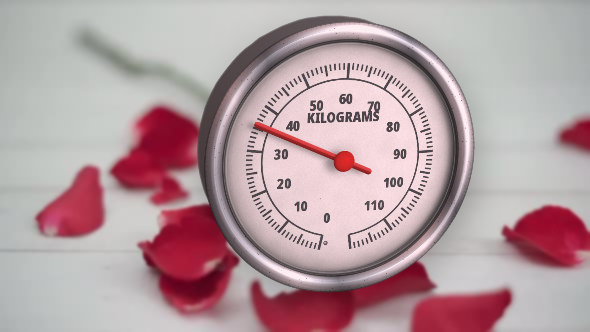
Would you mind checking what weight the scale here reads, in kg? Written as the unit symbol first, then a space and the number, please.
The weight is kg 36
